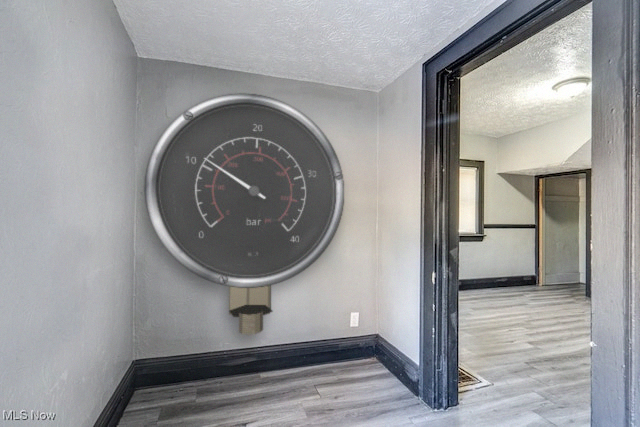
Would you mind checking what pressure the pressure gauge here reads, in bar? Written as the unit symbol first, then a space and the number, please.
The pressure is bar 11
